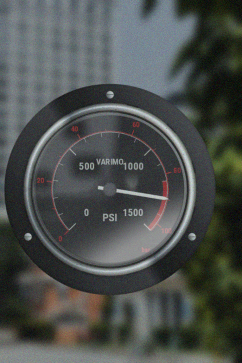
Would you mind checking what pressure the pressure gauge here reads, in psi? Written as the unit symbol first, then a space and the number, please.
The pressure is psi 1300
